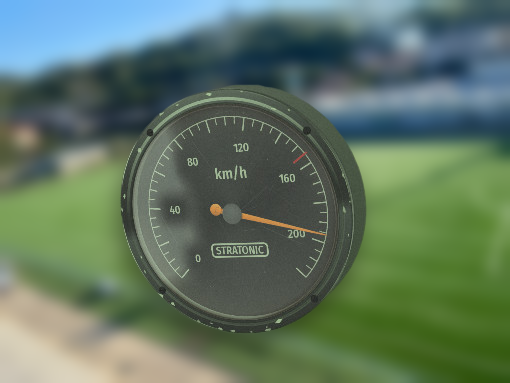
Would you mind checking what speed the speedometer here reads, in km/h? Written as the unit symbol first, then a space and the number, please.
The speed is km/h 195
